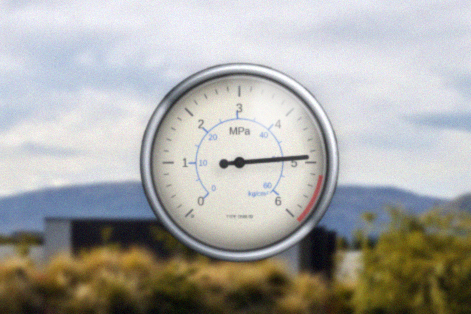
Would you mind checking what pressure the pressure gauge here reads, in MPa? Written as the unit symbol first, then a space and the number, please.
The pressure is MPa 4.9
